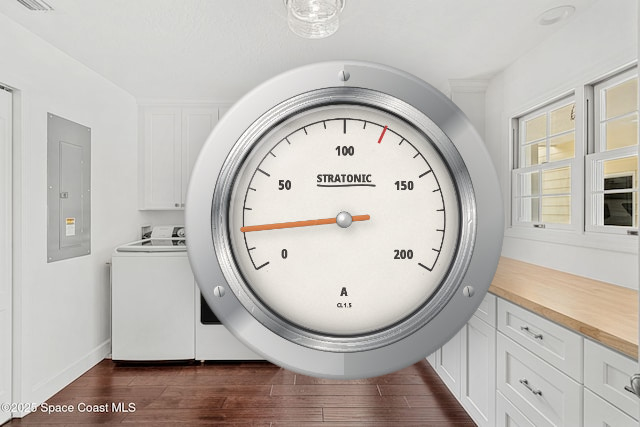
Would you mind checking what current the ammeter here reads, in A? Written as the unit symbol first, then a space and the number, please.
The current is A 20
